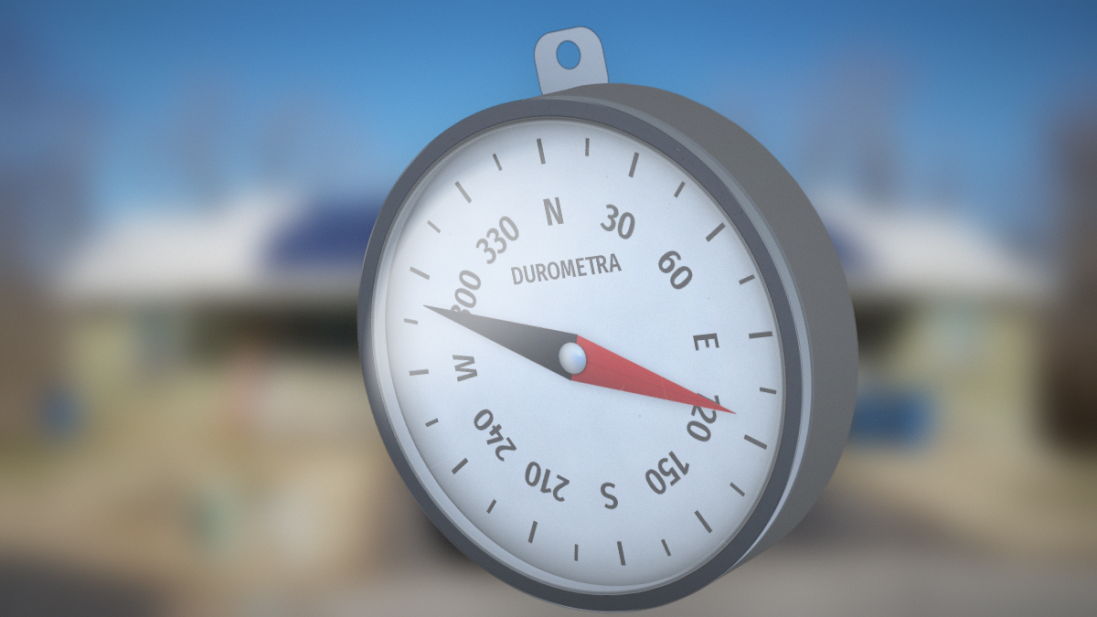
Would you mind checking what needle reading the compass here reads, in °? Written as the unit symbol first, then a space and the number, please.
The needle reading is ° 112.5
